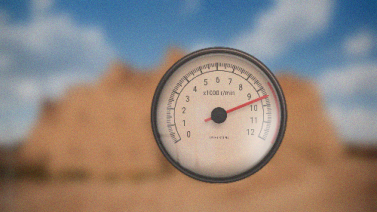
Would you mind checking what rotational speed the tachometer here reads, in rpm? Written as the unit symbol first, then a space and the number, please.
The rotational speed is rpm 9500
